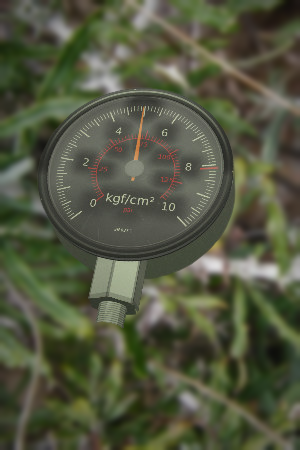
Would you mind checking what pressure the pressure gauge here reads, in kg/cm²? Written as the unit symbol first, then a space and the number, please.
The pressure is kg/cm² 5
